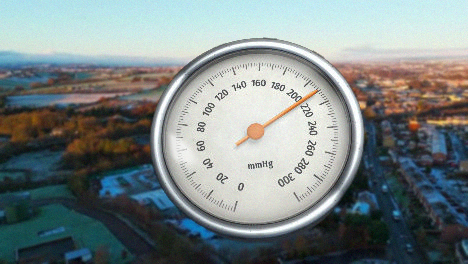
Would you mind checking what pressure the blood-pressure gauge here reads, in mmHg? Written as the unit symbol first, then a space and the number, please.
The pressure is mmHg 210
